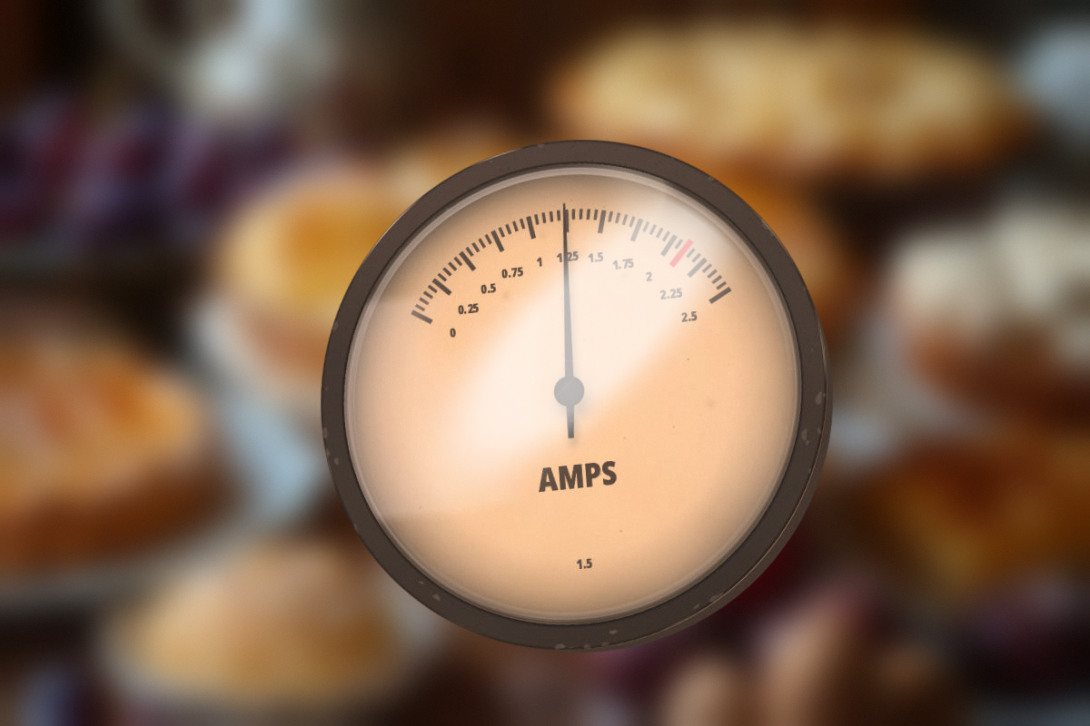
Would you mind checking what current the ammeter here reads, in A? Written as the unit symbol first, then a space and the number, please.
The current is A 1.25
